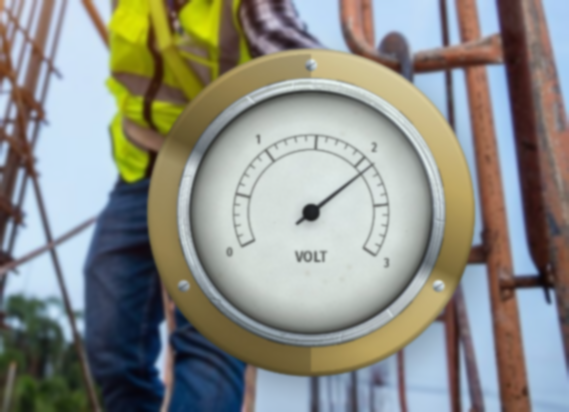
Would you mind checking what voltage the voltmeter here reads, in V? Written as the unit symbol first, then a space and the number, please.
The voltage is V 2.1
